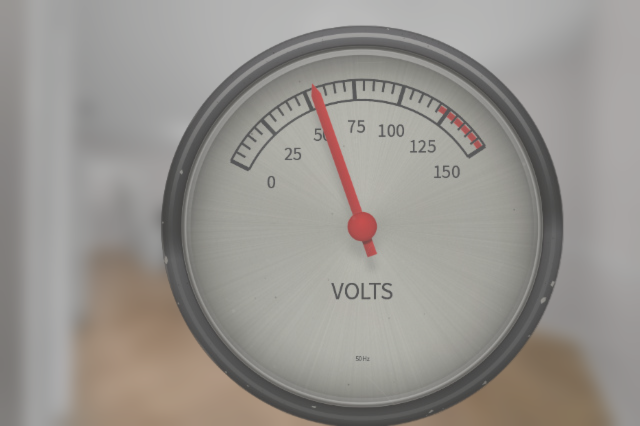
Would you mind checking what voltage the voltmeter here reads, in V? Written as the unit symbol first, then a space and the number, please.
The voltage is V 55
